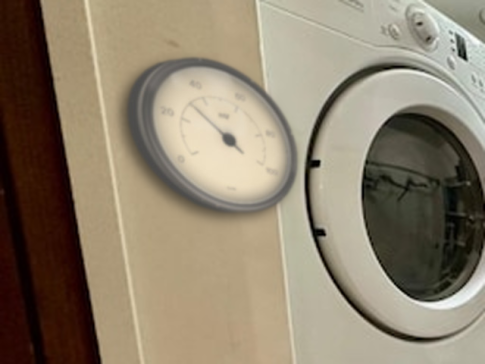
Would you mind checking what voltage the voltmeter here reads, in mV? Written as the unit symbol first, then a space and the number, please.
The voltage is mV 30
